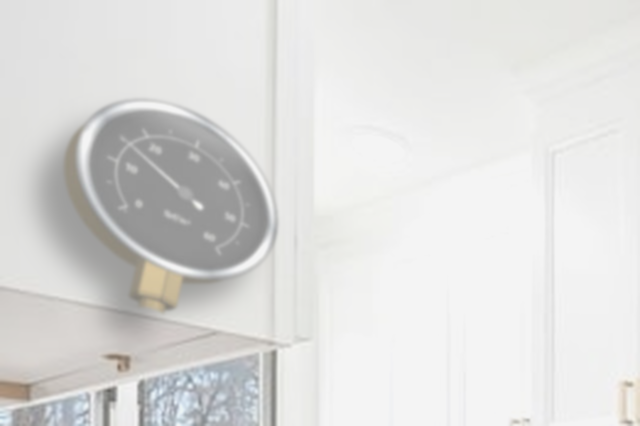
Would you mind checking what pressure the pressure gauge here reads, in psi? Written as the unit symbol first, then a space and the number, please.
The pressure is psi 15
